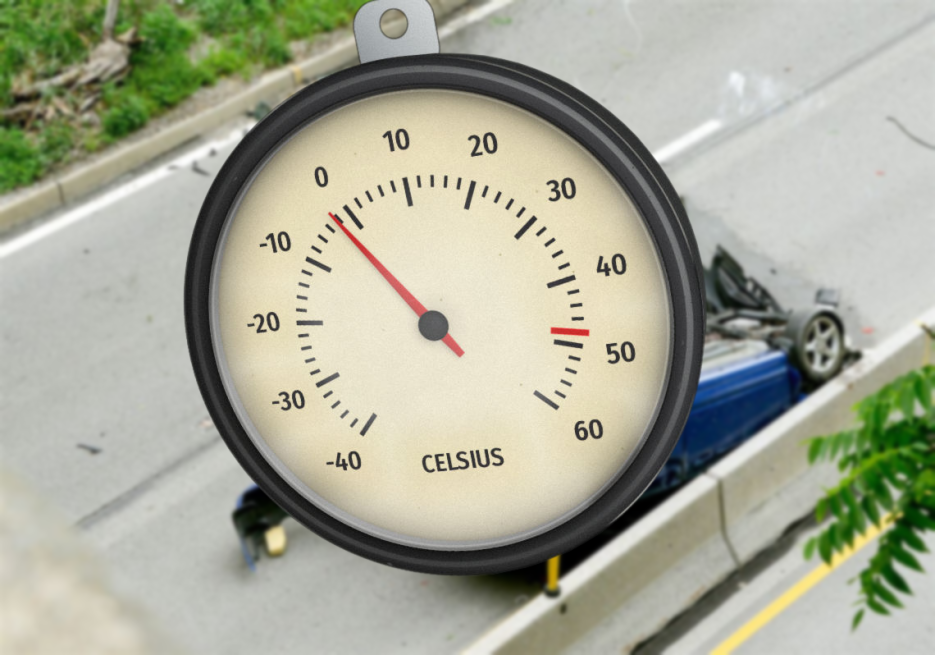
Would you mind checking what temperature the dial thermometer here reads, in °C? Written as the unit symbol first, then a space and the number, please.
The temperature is °C -2
